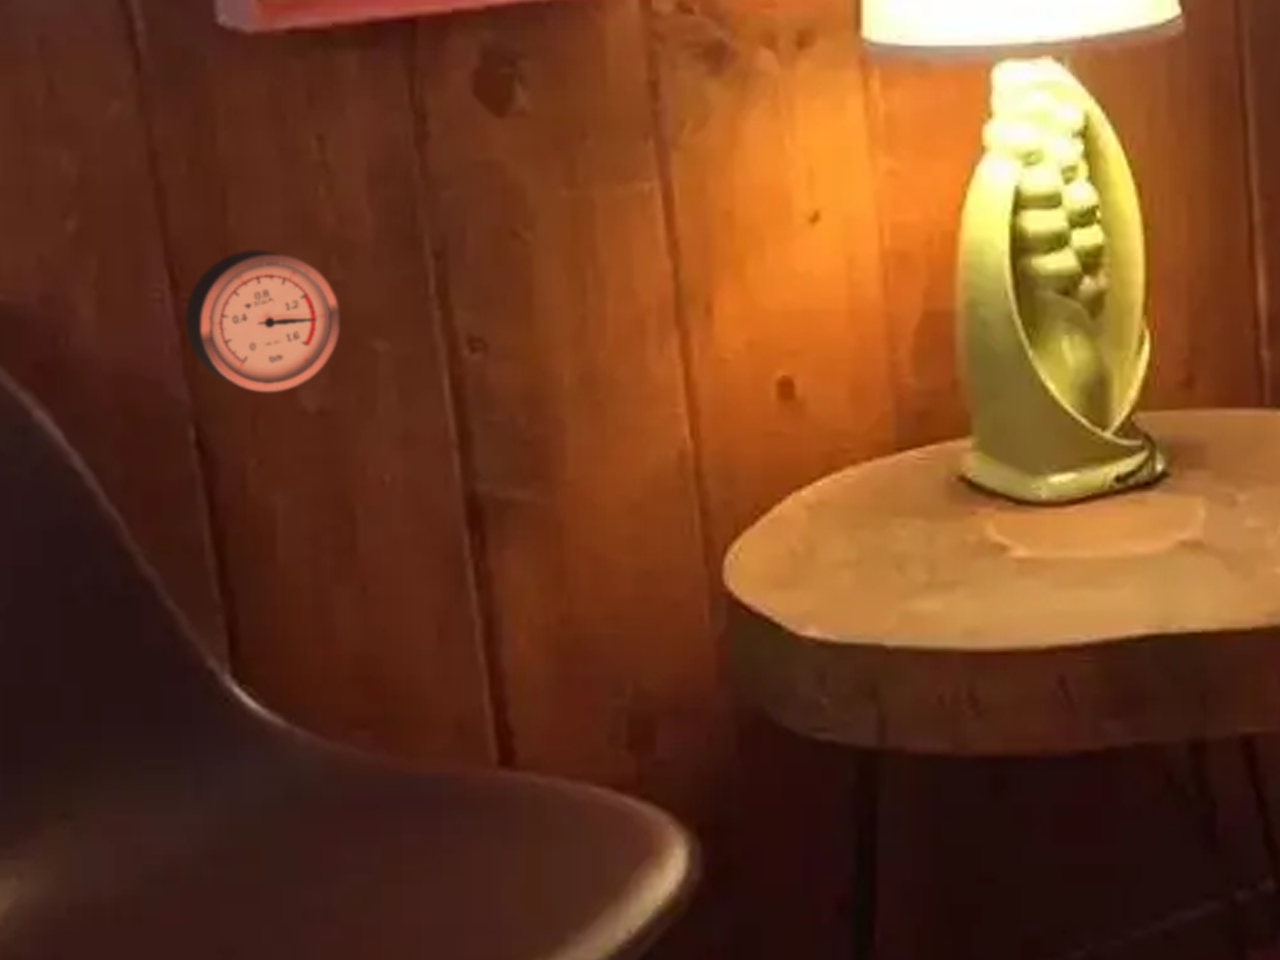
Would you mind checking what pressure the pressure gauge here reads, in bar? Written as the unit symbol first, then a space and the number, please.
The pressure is bar 1.4
